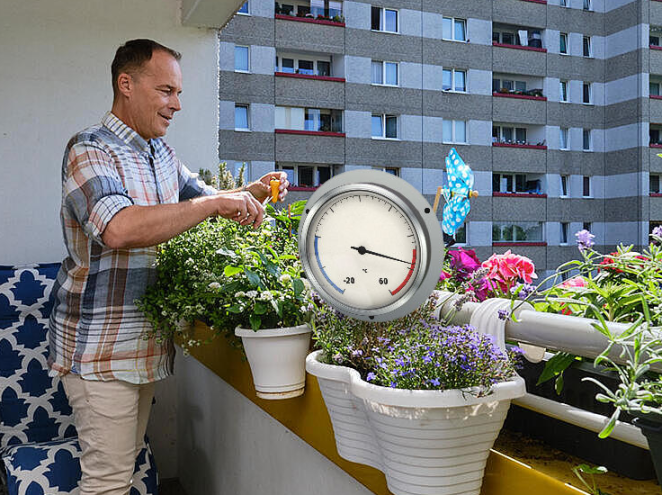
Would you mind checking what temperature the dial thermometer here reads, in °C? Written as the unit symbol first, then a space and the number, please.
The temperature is °C 48
